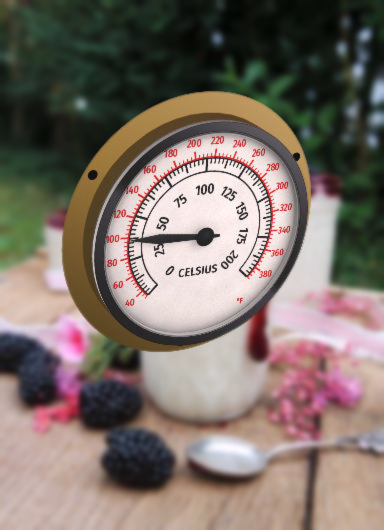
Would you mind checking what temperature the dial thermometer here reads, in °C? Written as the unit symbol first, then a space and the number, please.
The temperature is °C 37.5
